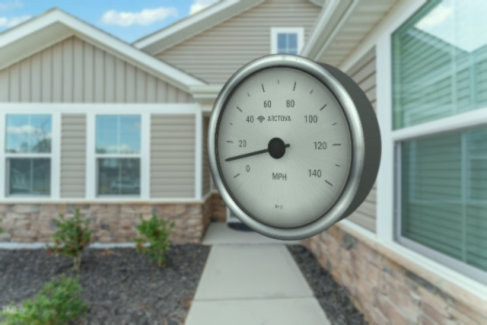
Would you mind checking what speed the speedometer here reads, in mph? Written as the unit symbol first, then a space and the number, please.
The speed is mph 10
